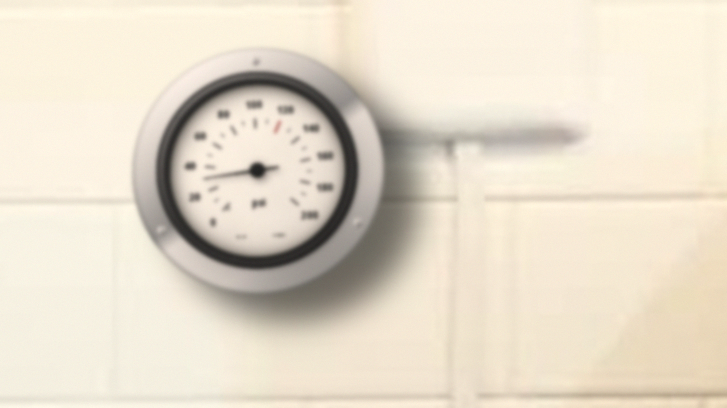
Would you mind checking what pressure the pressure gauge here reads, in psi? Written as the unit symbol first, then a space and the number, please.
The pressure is psi 30
